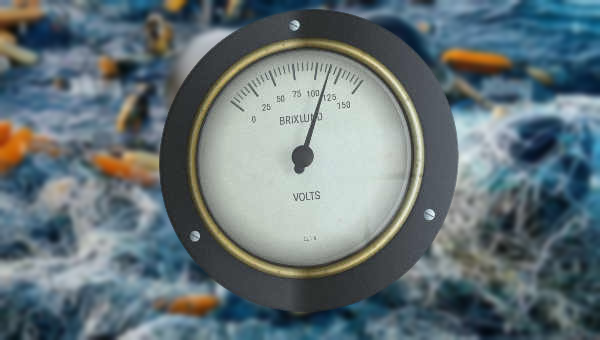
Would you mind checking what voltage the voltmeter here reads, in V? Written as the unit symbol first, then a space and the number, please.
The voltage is V 115
